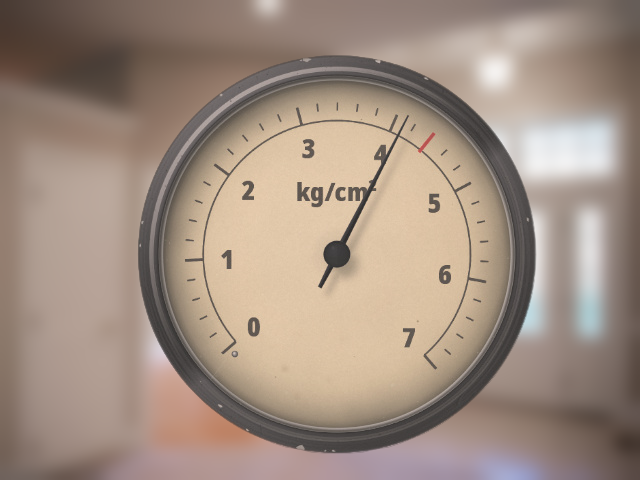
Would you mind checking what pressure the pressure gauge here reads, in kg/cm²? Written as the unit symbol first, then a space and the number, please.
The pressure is kg/cm² 4.1
